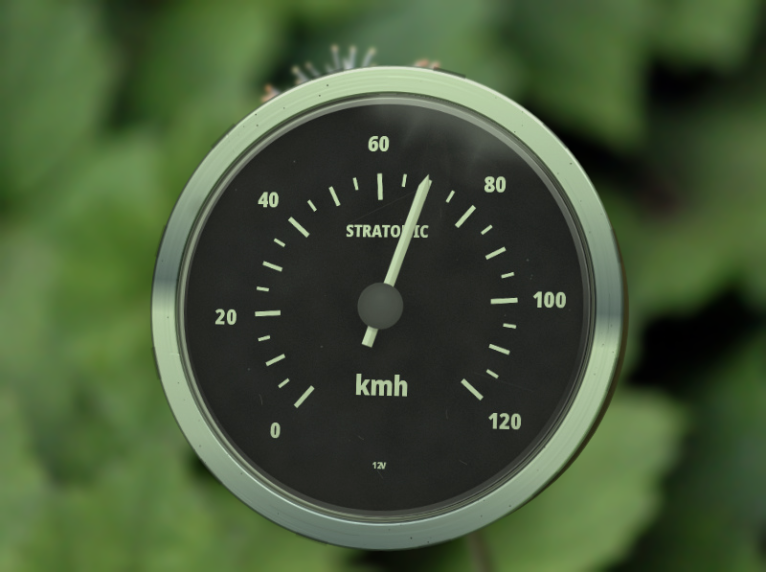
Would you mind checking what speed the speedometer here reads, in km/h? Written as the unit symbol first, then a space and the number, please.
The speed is km/h 70
